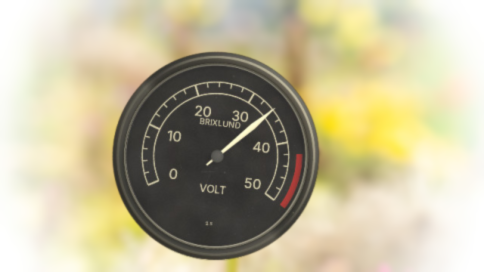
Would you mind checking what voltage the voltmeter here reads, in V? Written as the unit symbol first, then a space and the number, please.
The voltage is V 34
